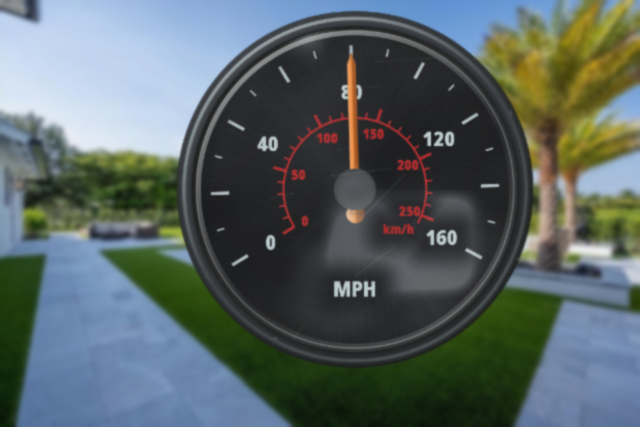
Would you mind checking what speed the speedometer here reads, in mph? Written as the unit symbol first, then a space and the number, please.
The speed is mph 80
